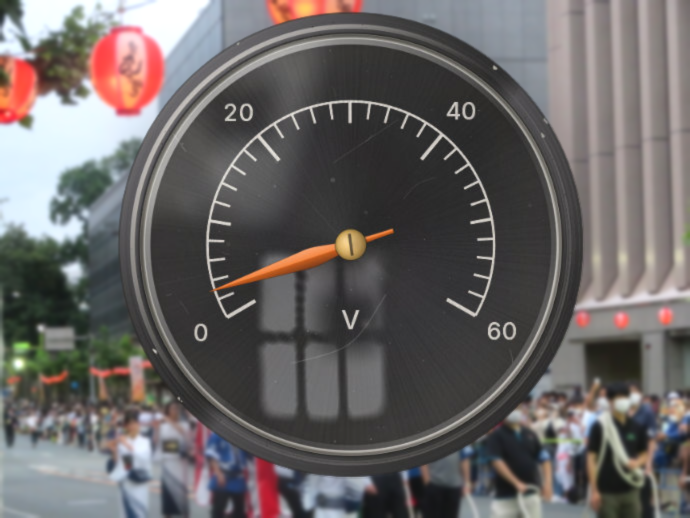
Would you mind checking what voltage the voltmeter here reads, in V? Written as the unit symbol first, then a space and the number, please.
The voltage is V 3
